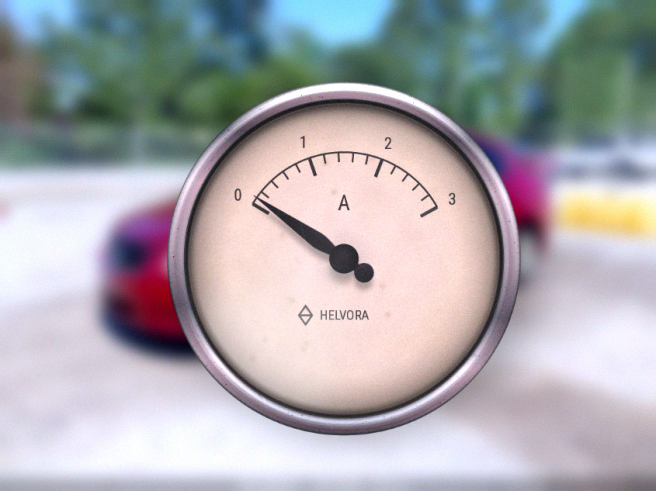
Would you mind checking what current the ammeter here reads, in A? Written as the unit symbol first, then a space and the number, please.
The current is A 0.1
